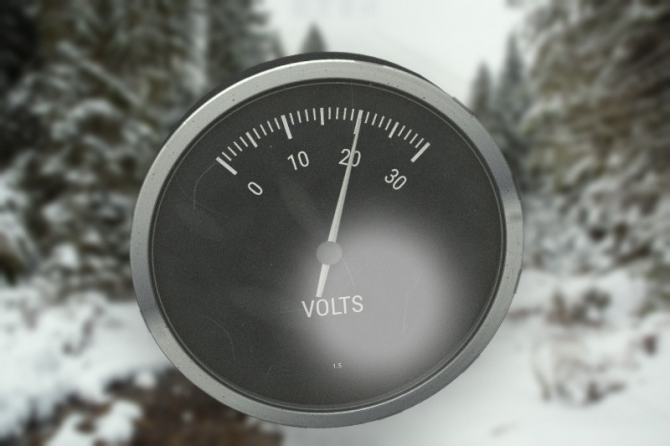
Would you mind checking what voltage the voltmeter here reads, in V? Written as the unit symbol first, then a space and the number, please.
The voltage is V 20
